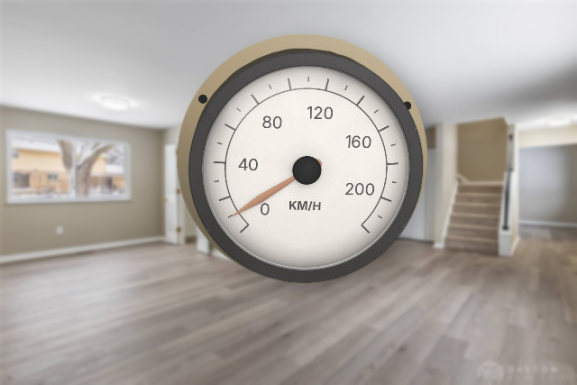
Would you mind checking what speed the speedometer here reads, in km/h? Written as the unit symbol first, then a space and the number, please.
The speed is km/h 10
